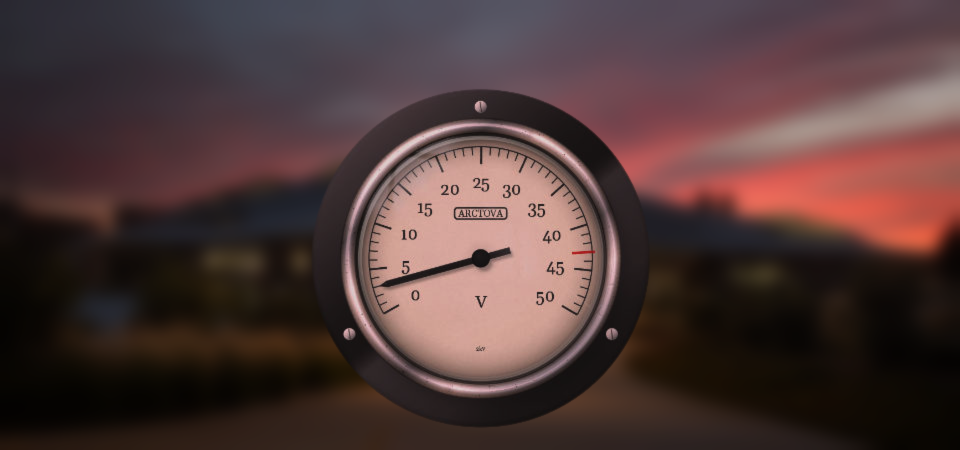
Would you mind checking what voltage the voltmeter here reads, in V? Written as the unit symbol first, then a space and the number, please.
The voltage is V 3
